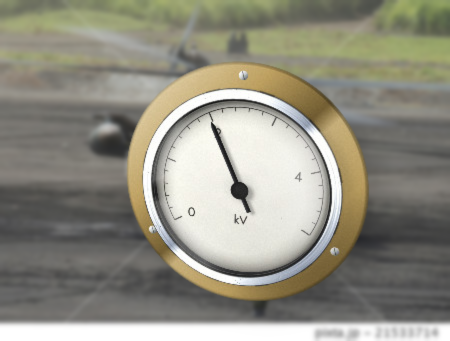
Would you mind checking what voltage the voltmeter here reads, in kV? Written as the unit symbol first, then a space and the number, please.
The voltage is kV 2
